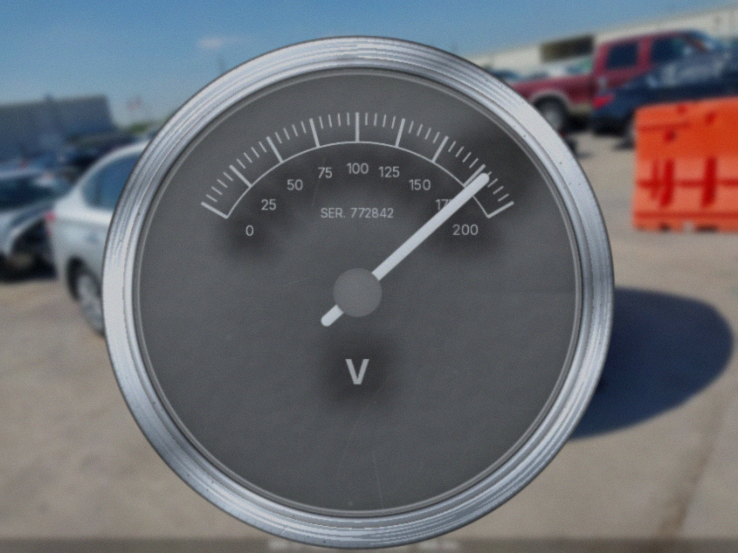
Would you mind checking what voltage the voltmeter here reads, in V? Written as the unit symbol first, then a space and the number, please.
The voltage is V 180
